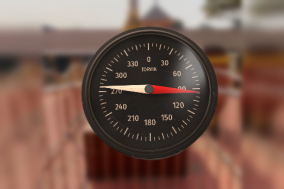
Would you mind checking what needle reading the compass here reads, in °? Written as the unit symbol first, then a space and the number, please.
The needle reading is ° 95
